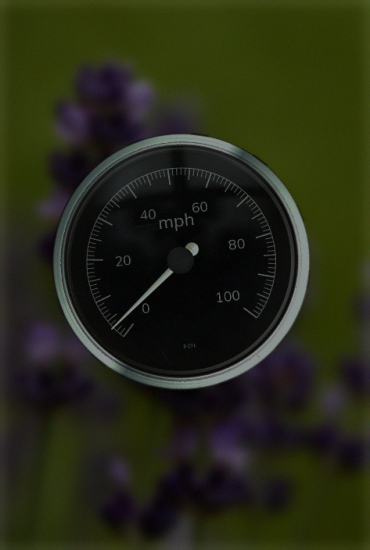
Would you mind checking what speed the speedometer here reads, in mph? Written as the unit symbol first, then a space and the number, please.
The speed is mph 3
